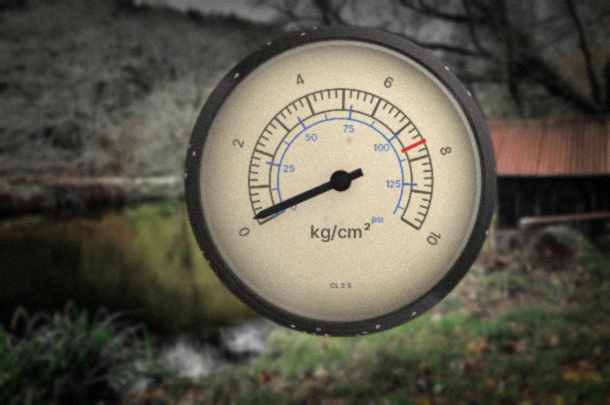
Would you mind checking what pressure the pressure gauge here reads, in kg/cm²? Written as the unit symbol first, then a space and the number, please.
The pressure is kg/cm² 0.2
